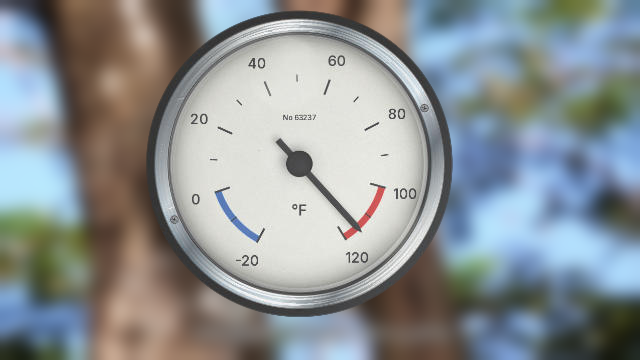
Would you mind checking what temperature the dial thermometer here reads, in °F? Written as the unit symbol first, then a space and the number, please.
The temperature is °F 115
